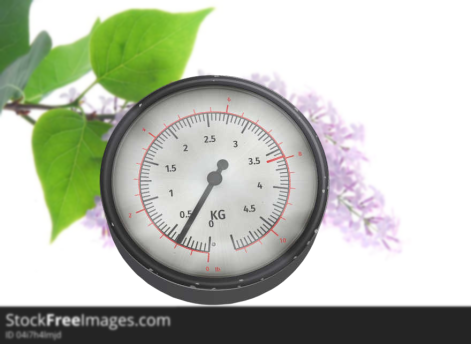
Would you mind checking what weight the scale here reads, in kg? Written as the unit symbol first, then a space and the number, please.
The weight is kg 0.35
